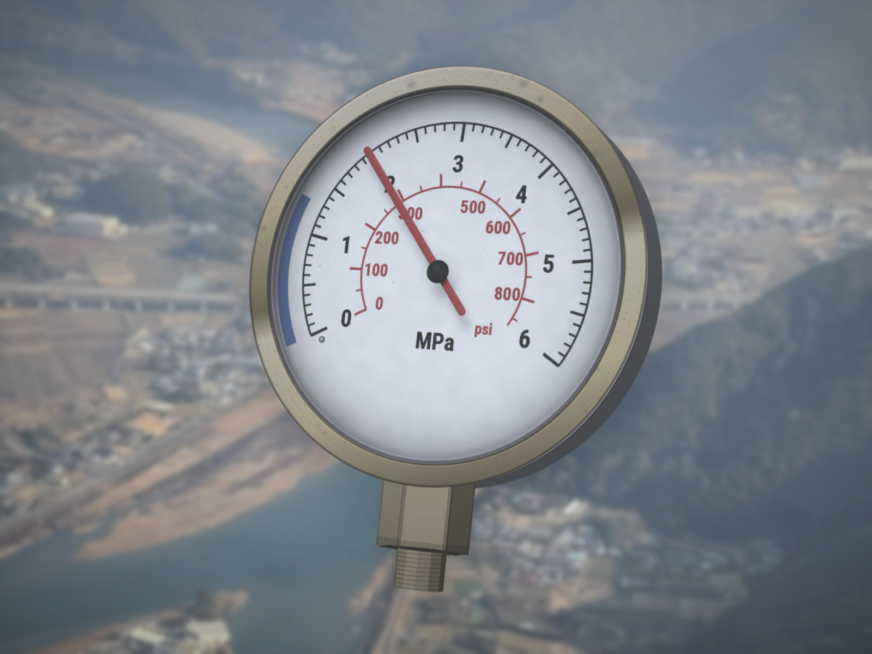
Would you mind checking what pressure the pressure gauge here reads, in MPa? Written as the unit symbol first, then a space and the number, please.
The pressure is MPa 2
